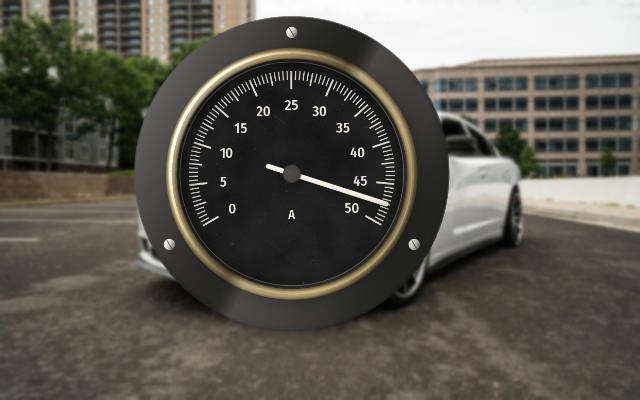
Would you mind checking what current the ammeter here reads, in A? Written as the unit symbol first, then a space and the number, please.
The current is A 47.5
